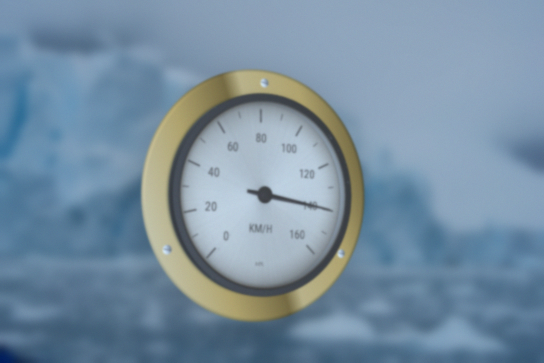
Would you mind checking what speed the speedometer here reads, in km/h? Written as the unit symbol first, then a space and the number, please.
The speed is km/h 140
